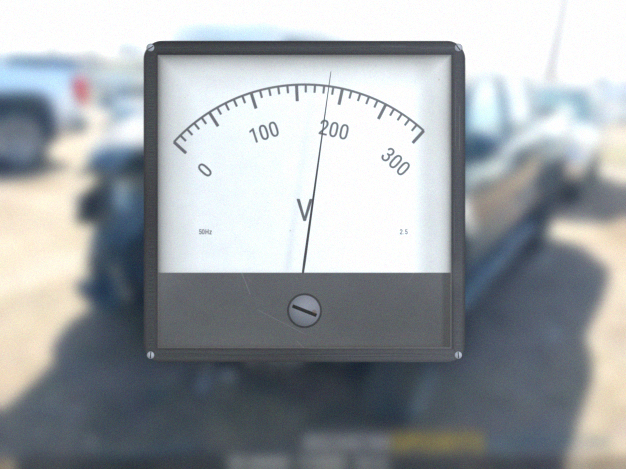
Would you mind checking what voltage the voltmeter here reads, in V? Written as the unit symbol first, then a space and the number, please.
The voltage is V 185
